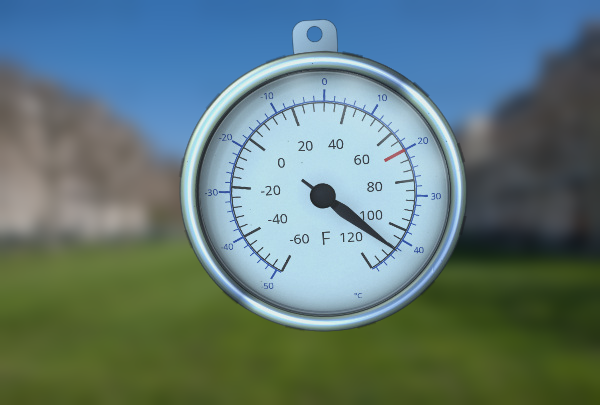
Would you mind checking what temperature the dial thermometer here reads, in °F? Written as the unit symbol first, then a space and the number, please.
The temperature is °F 108
